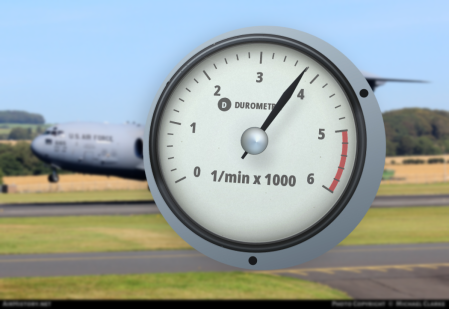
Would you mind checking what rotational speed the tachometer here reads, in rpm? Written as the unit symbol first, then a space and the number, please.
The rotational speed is rpm 3800
